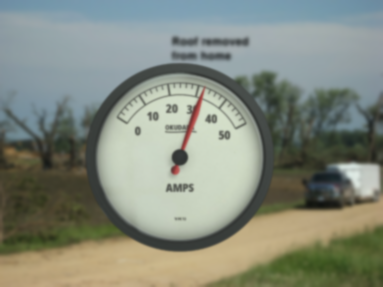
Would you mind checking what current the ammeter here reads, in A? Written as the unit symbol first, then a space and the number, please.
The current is A 32
